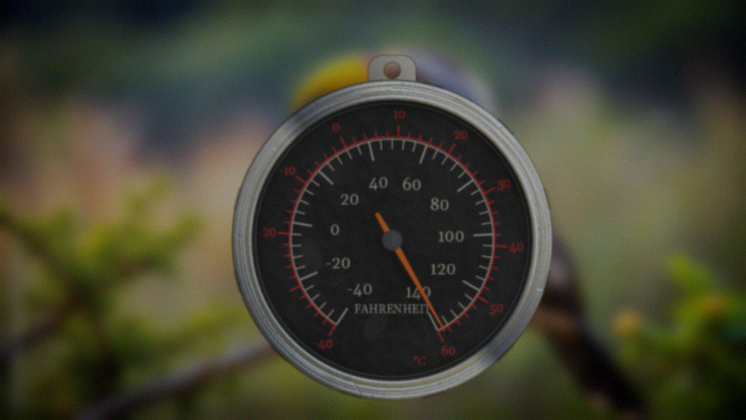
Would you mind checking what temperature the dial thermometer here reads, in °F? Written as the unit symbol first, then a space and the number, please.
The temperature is °F 138
